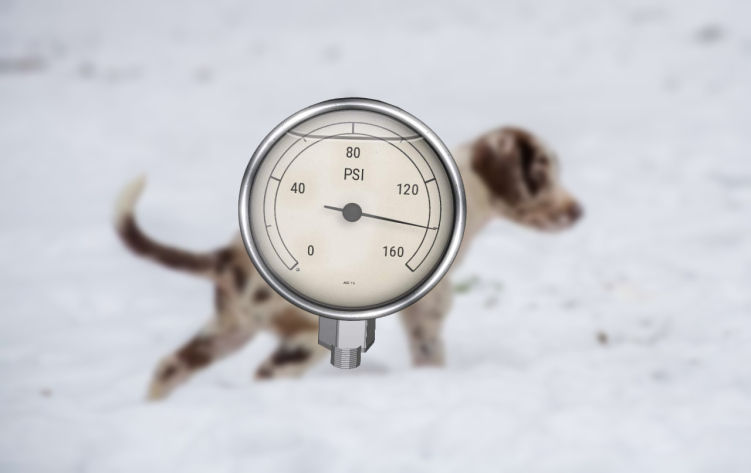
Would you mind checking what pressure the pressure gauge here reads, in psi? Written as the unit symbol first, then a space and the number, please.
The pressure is psi 140
